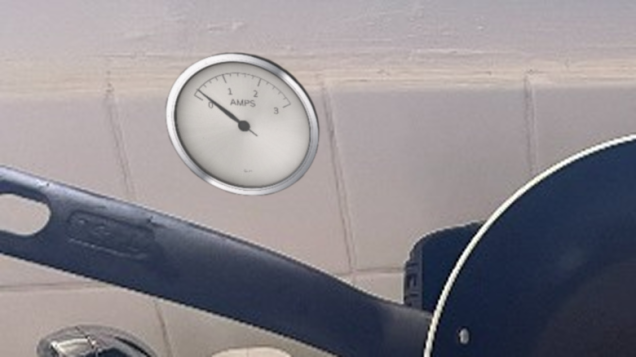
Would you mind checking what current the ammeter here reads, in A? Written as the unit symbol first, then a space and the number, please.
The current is A 0.2
